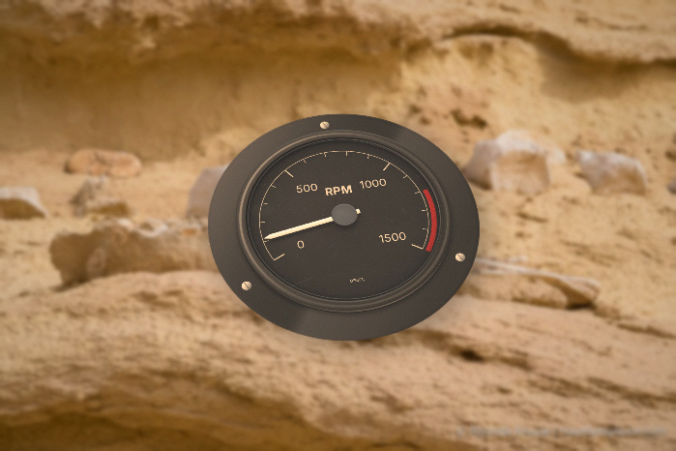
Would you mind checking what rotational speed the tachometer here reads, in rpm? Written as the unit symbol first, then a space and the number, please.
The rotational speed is rpm 100
